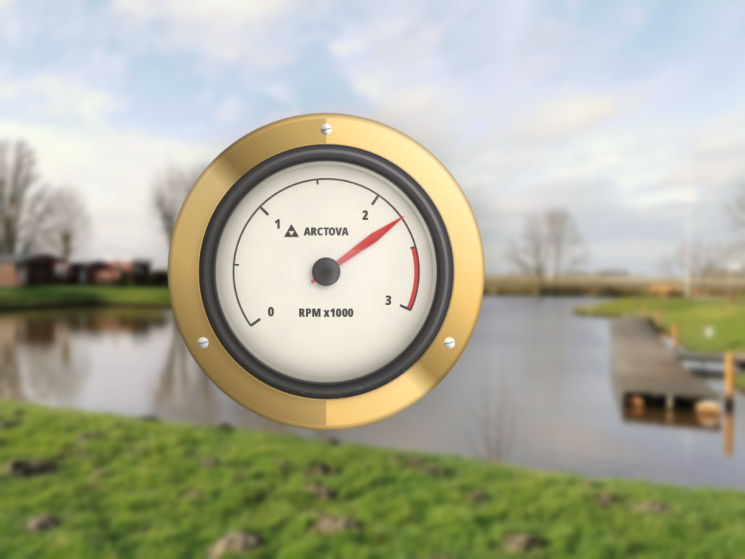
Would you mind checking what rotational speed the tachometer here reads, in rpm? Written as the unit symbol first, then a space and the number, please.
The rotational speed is rpm 2250
